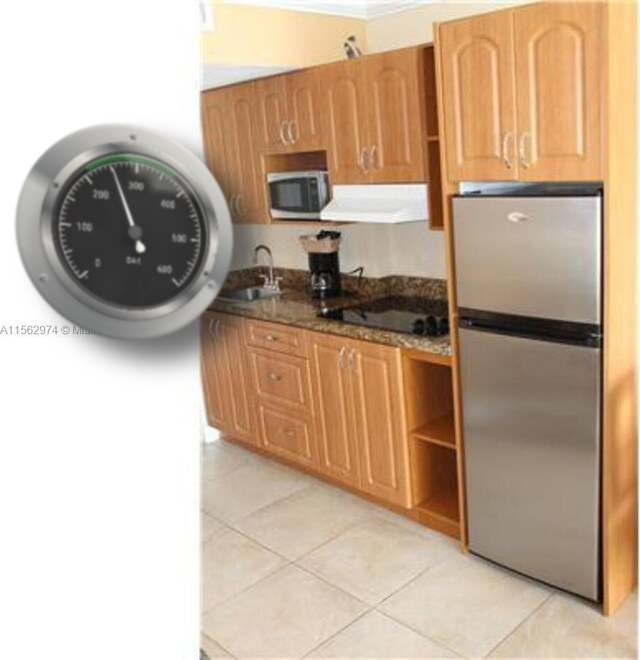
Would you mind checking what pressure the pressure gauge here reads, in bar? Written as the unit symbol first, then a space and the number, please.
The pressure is bar 250
